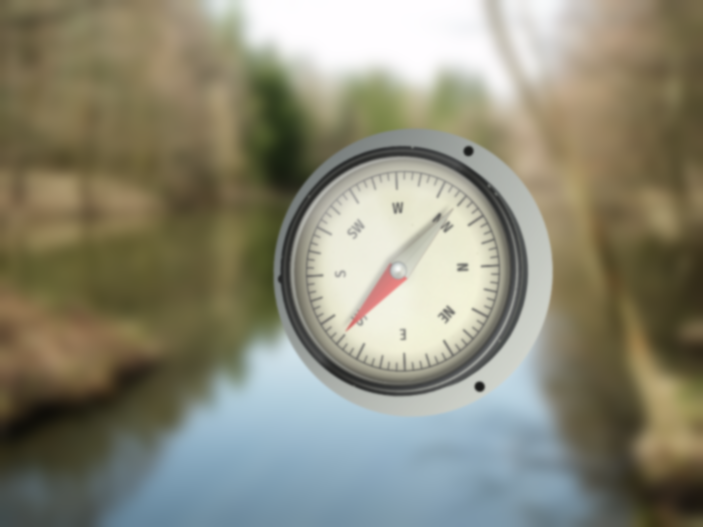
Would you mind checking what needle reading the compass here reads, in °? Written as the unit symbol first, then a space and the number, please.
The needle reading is ° 135
